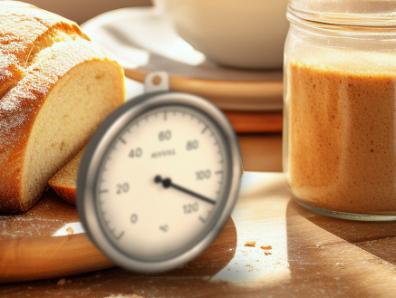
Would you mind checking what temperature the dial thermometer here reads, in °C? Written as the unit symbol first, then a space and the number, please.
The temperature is °C 112
